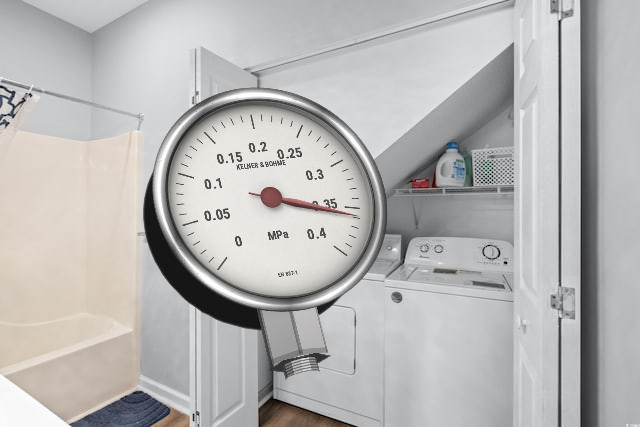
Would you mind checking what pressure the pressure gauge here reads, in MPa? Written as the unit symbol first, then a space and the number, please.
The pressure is MPa 0.36
